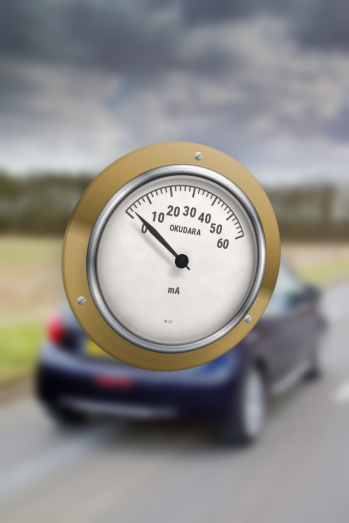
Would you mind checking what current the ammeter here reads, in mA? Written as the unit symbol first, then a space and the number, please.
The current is mA 2
